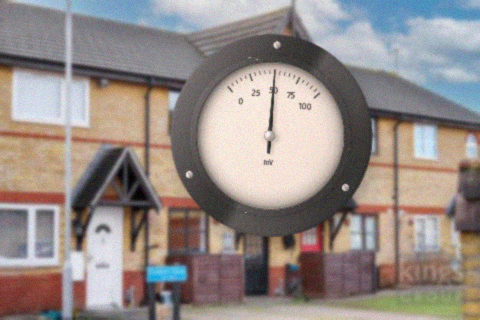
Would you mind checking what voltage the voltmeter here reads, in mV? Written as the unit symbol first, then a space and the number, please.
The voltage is mV 50
